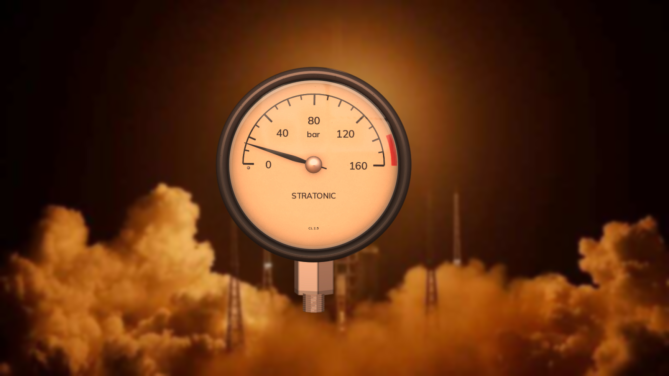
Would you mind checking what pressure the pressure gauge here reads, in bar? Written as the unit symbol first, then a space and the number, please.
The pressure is bar 15
